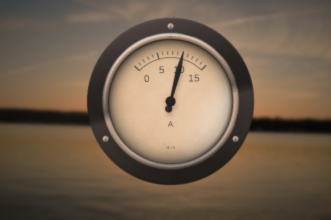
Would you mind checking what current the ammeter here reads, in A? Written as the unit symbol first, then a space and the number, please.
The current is A 10
